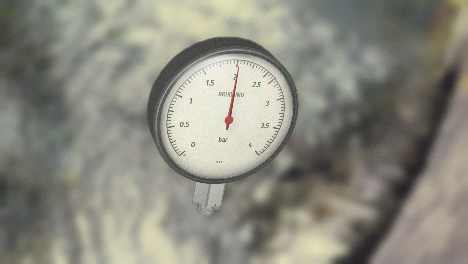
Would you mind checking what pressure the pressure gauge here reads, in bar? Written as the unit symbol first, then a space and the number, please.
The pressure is bar 2
